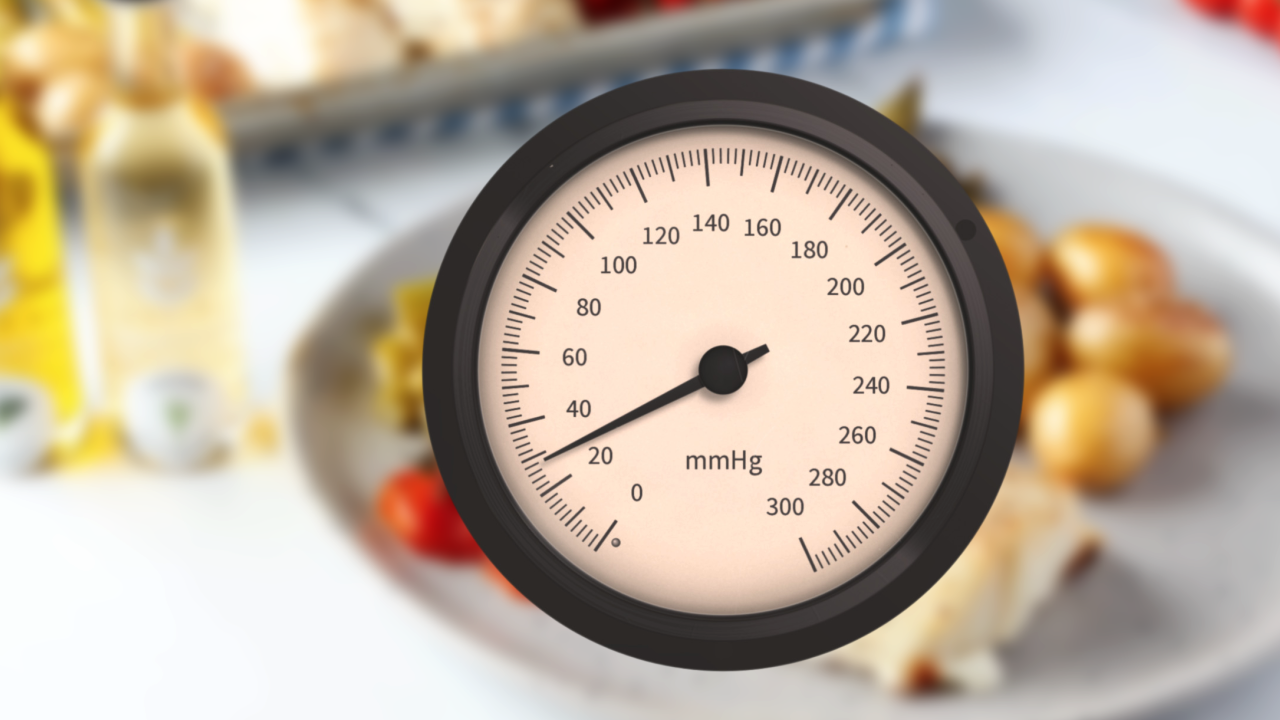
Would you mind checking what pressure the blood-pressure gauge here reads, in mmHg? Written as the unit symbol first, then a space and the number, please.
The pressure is mmHg 28
